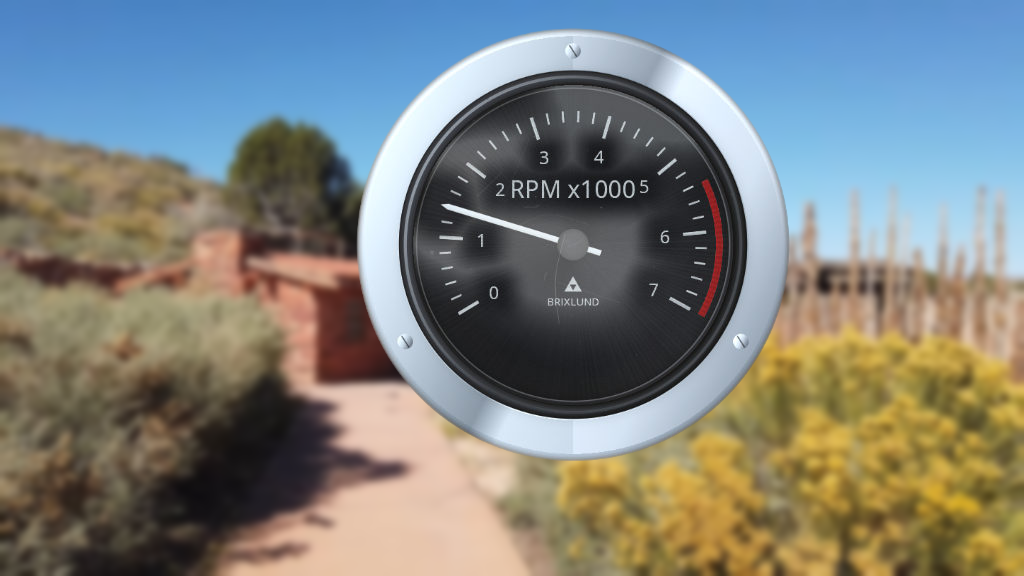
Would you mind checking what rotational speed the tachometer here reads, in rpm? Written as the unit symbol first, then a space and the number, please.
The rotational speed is rpm 1400
